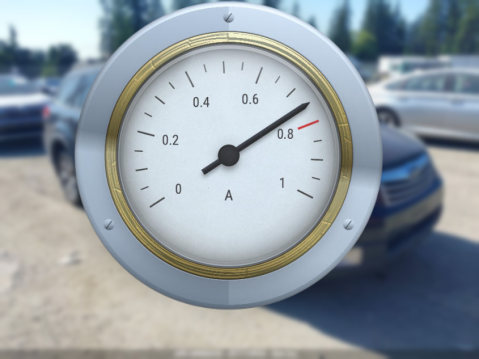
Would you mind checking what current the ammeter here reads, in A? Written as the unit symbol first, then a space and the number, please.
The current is A 0.75
